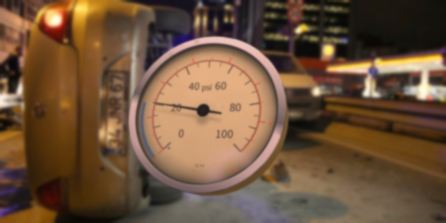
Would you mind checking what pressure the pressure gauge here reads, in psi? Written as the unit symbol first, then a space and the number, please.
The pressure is psi 20
